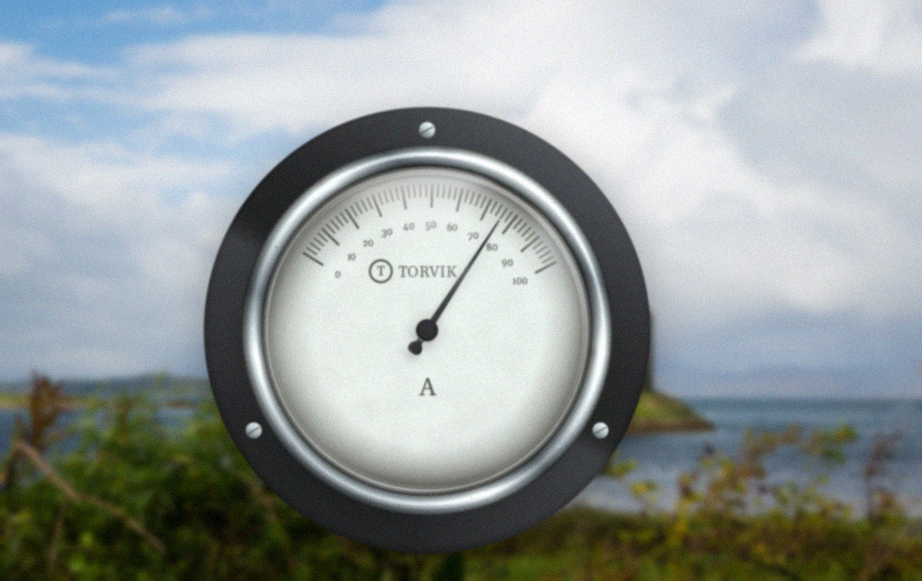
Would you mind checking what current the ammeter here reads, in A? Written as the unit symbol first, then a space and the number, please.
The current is A 76
